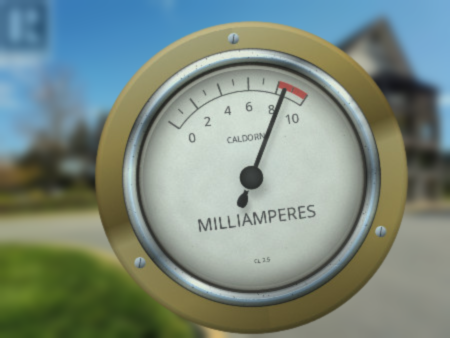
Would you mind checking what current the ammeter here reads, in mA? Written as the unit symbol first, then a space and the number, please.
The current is mA 8.5
